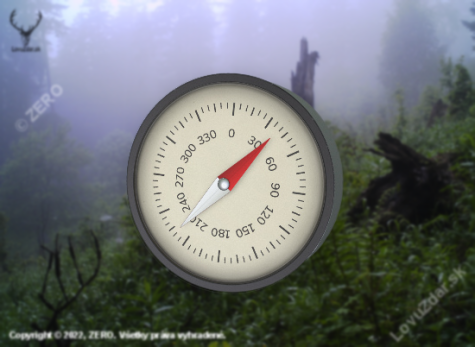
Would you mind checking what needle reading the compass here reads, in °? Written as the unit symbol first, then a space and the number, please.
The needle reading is ° 40
